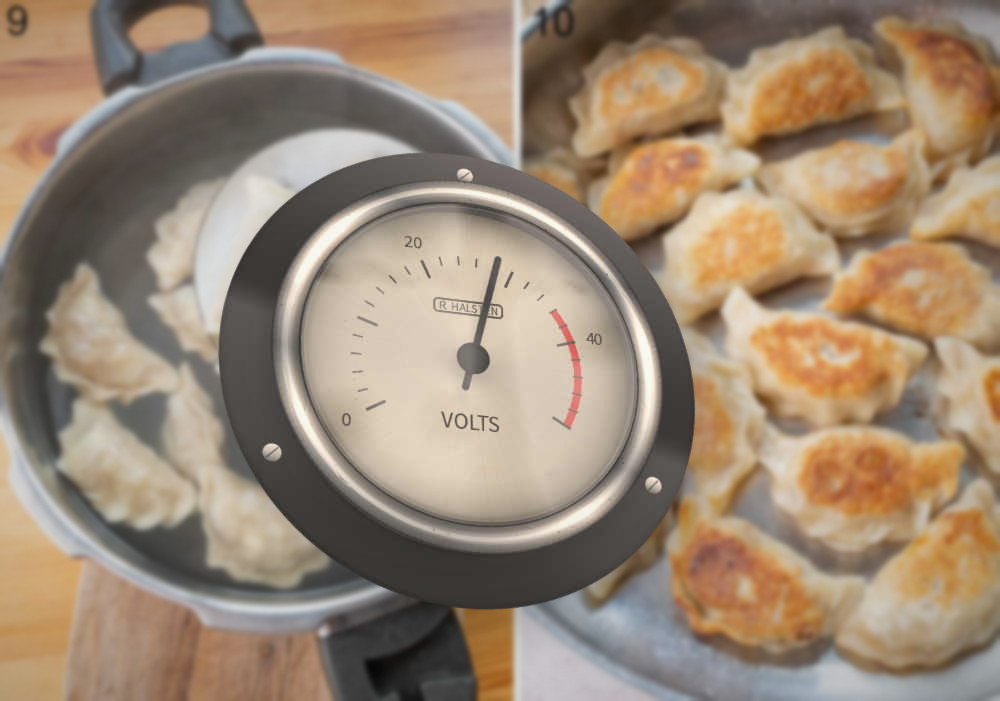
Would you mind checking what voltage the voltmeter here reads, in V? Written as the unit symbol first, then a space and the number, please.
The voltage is V 28
